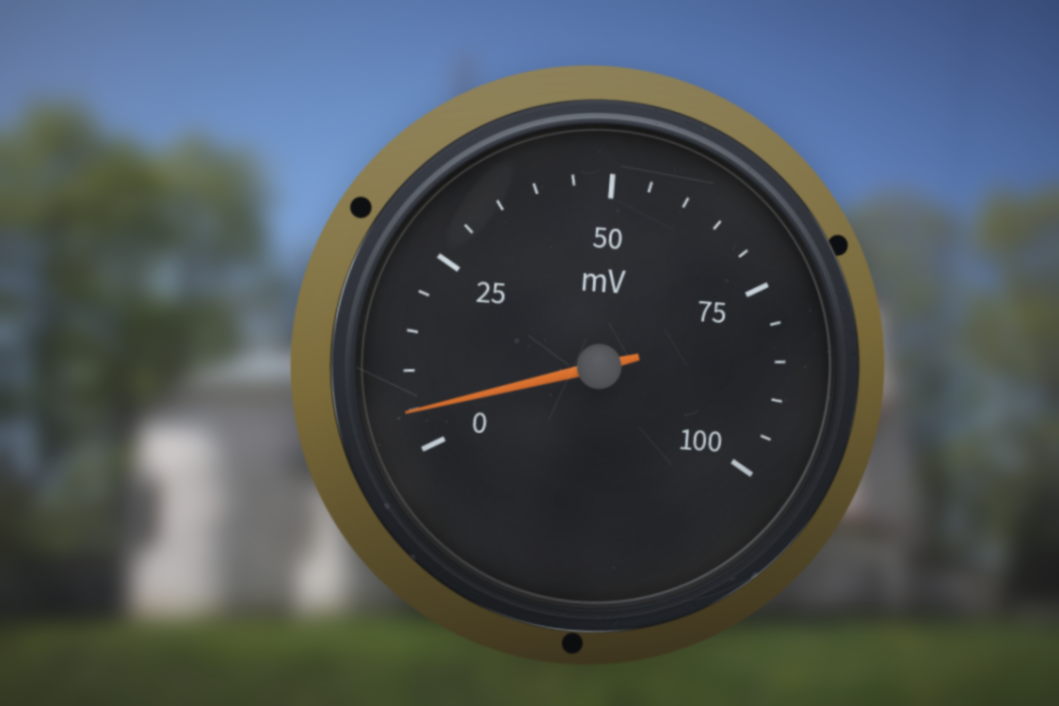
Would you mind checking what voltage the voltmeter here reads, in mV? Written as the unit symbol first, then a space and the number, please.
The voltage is mV 5
